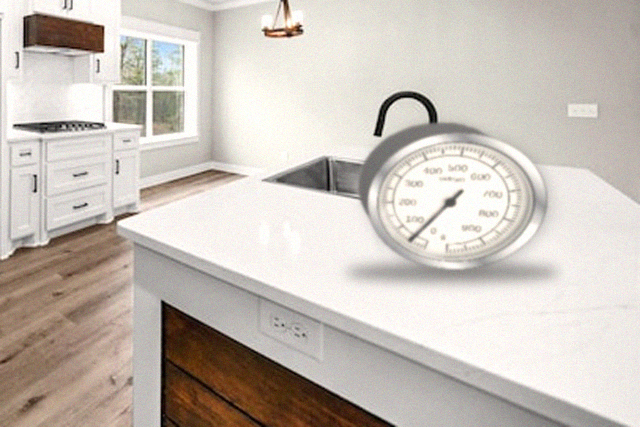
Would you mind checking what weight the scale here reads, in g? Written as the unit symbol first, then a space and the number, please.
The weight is g 50
